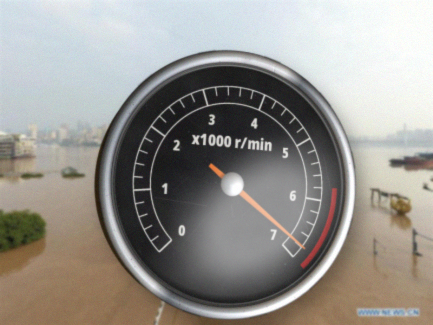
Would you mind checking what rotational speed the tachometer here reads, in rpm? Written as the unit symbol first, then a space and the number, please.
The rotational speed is rpm 6800
